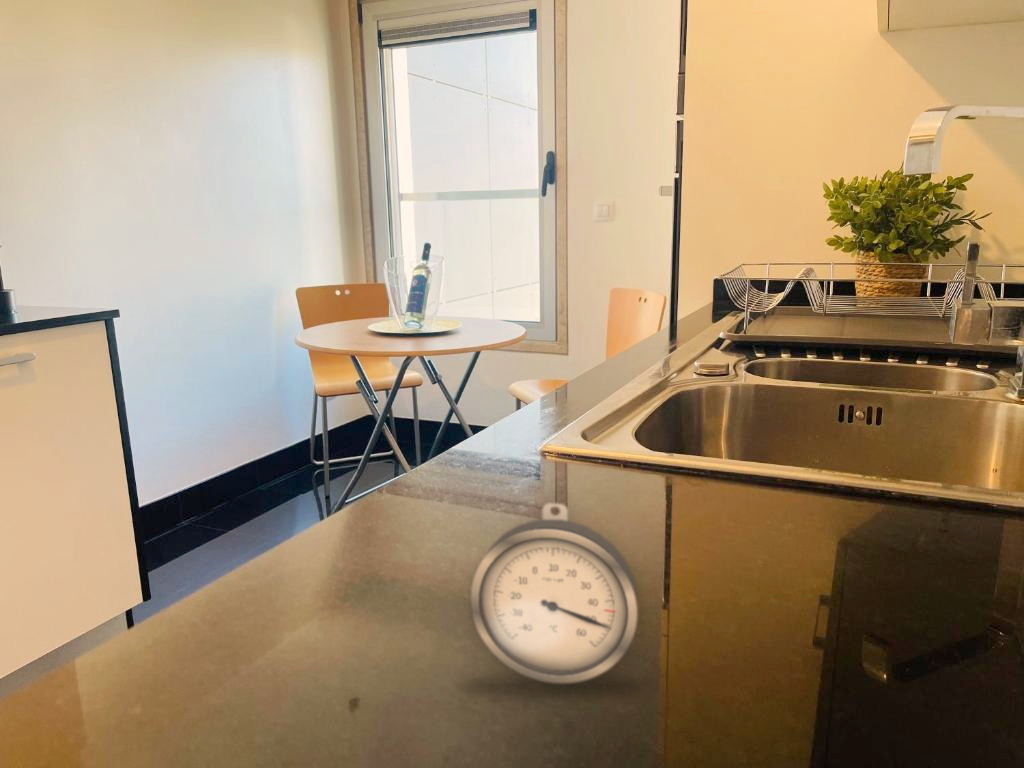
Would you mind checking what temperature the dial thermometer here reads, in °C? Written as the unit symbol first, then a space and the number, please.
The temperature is °C 50
